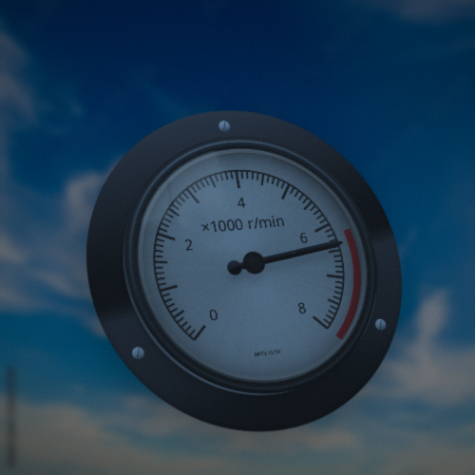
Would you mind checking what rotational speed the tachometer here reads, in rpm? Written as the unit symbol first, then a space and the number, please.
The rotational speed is rpm 6400
